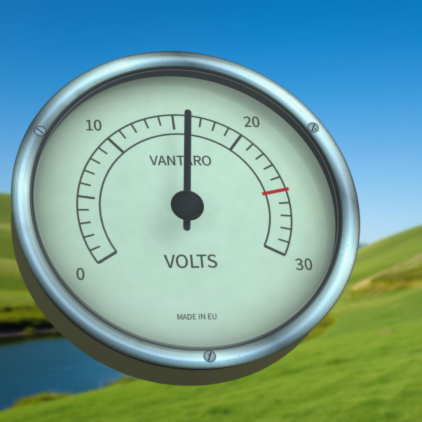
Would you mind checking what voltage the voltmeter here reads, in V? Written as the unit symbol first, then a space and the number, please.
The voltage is V 16
